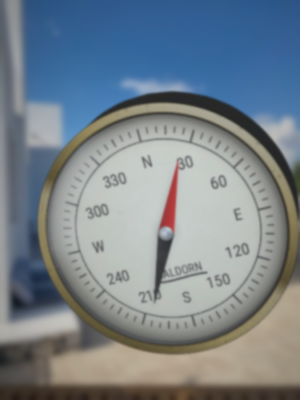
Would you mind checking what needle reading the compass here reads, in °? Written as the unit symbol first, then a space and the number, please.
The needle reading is ° 25
